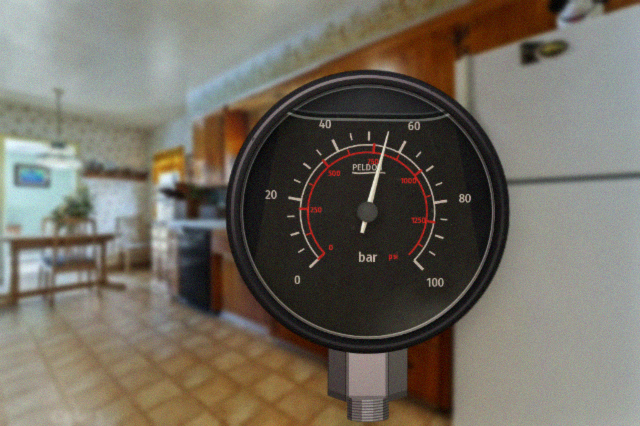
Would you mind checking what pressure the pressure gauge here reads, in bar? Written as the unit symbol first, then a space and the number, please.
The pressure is bar 55
